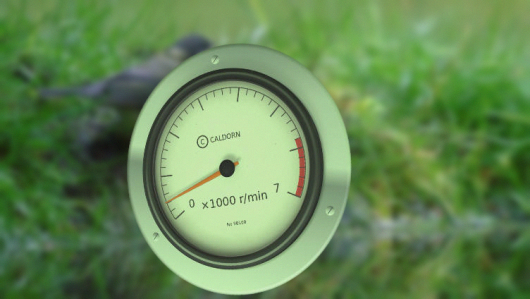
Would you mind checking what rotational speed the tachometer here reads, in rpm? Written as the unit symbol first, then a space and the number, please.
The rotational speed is rpm 400
